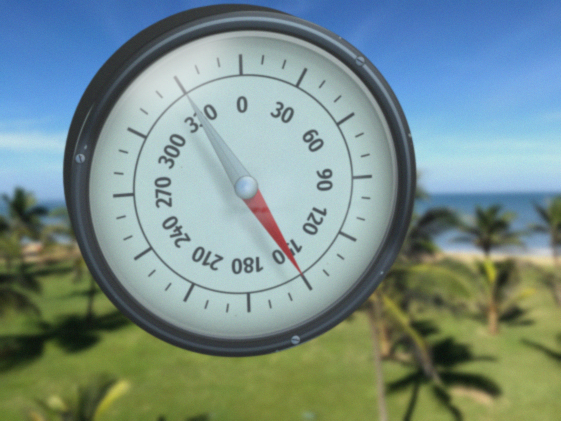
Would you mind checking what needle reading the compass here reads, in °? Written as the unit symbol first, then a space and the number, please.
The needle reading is ° 150
